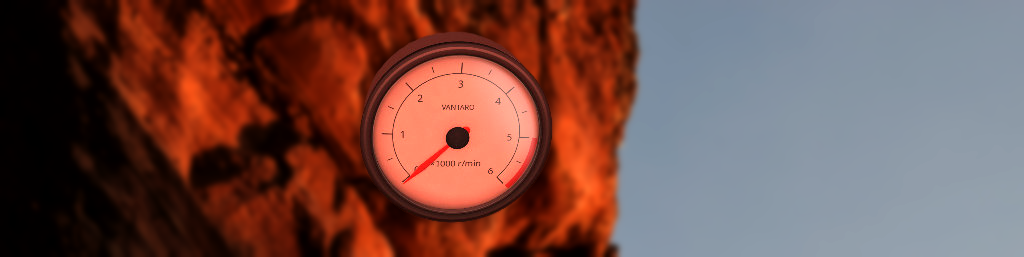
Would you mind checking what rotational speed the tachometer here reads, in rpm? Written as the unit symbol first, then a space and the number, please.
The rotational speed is rpm 0
